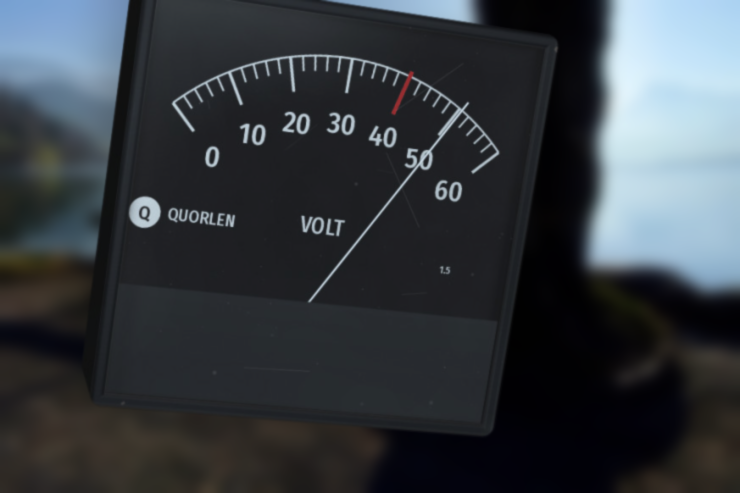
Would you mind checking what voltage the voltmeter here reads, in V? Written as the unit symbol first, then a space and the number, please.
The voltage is V 50
